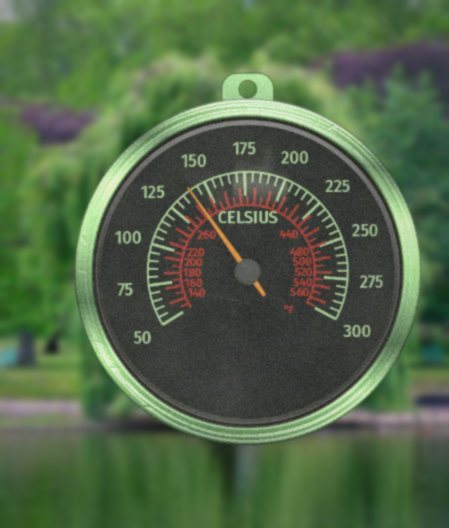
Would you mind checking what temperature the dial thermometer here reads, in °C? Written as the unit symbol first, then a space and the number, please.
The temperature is °C 140
